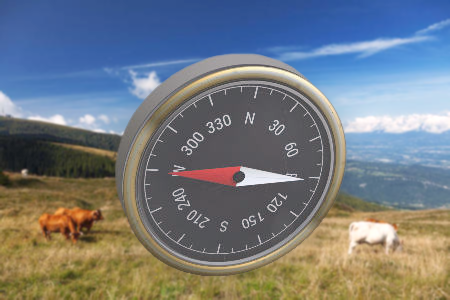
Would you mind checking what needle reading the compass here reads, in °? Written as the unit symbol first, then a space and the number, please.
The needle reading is ° 270
